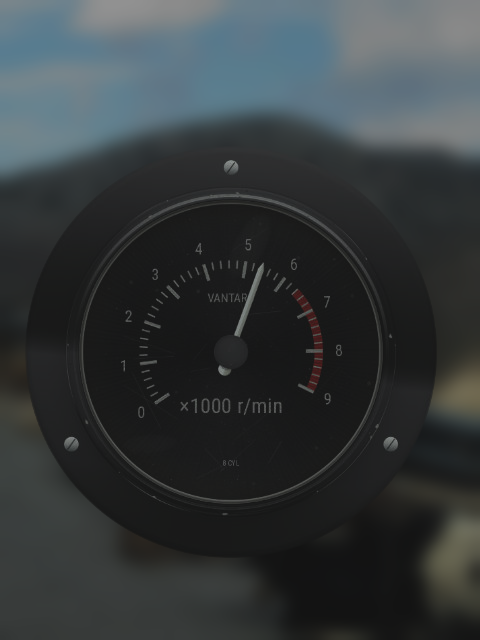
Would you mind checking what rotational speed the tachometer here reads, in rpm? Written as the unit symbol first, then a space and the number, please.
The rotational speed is rpm 5400
